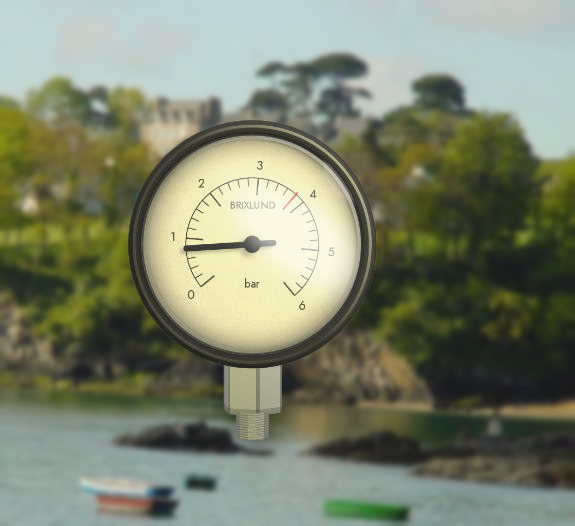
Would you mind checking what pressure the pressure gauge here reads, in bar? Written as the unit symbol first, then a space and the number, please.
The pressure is bar 0.8
